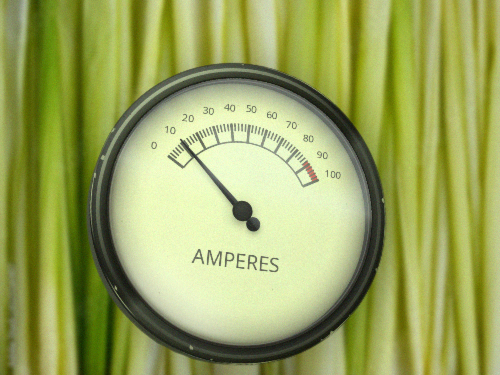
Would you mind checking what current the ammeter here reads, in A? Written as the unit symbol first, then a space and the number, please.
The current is A 10
